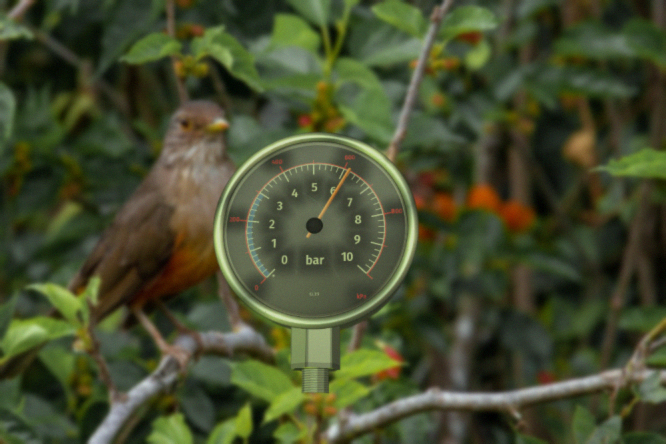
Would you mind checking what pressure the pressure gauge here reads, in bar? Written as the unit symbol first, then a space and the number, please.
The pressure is bar 6.2
